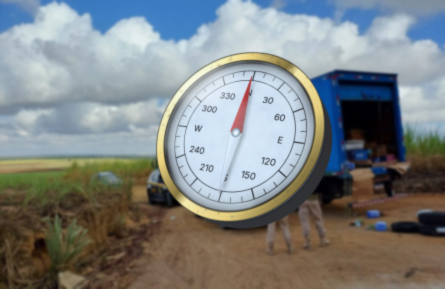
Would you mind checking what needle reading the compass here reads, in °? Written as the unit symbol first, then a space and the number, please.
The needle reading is ° 0
